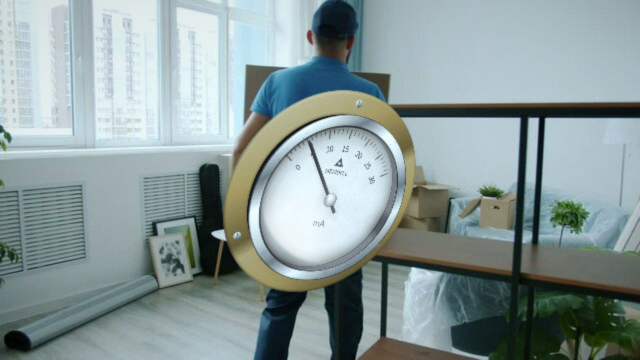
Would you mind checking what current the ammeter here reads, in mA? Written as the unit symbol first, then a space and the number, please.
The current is mA 5
